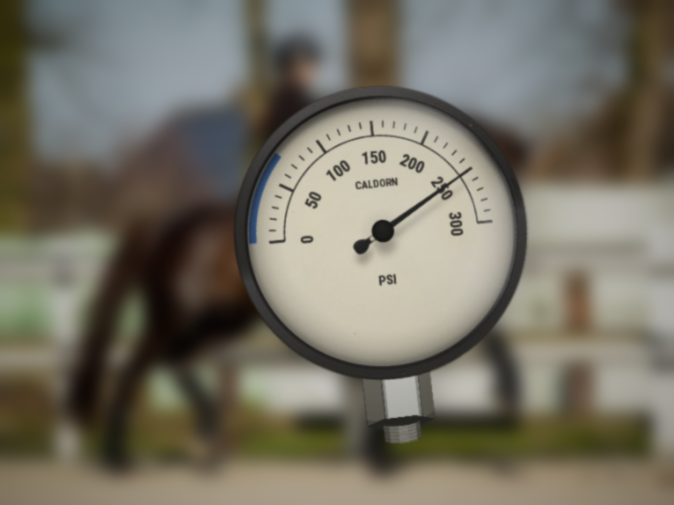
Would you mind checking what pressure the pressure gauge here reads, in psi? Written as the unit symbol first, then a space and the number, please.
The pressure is psi 250
